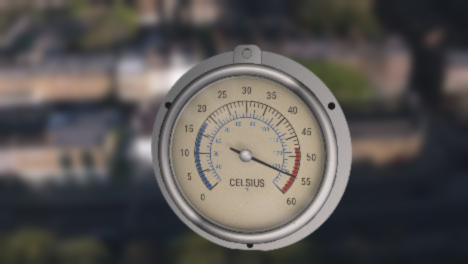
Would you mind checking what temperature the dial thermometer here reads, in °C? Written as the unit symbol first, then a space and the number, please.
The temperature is °C 55
